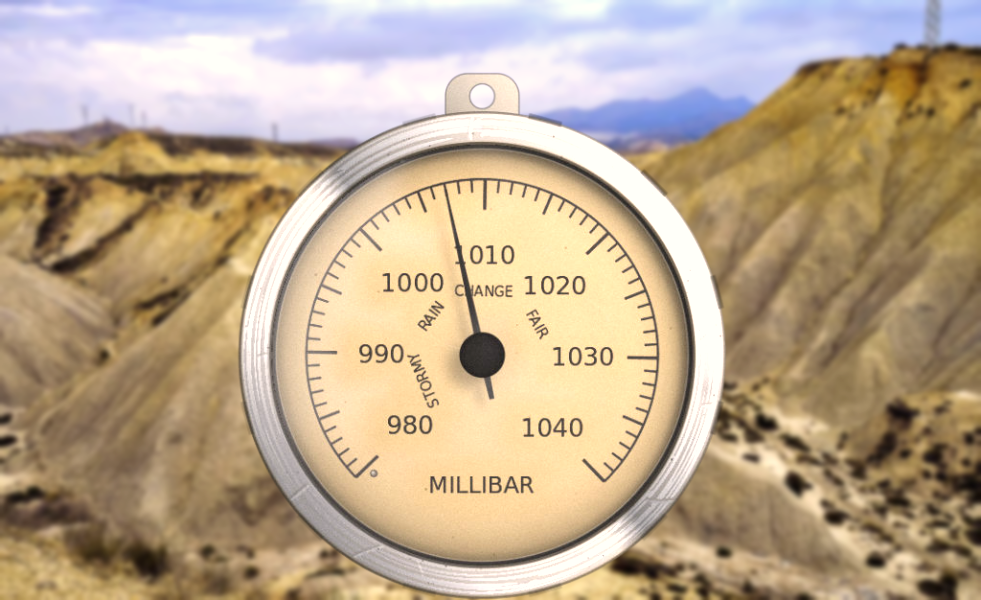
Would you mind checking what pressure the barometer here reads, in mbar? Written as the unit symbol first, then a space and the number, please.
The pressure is mbar 1007
